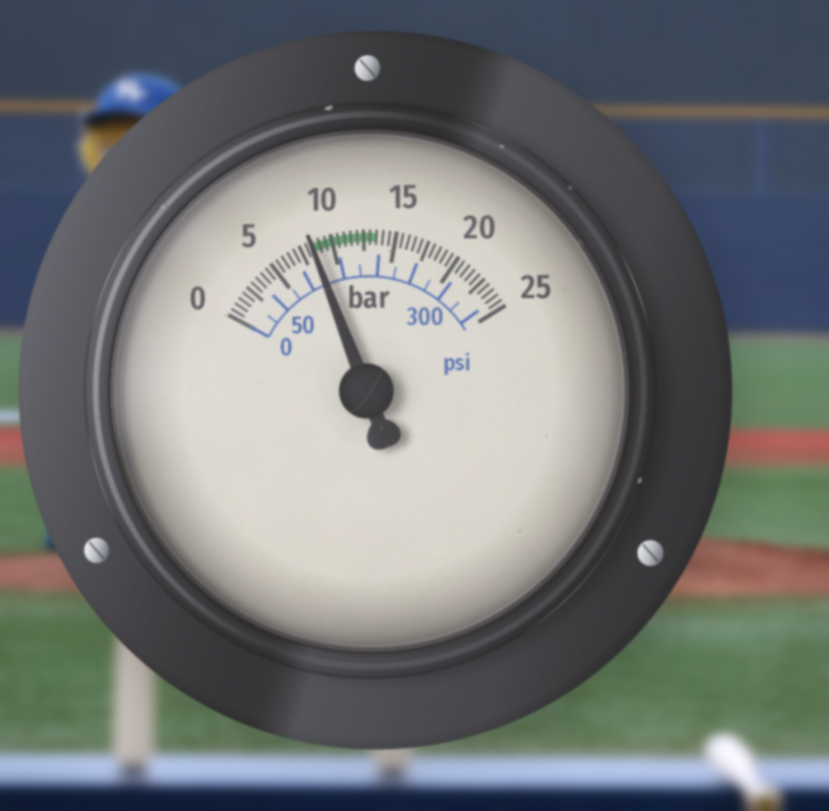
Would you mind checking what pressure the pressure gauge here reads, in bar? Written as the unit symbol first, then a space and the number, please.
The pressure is bar 8.5
